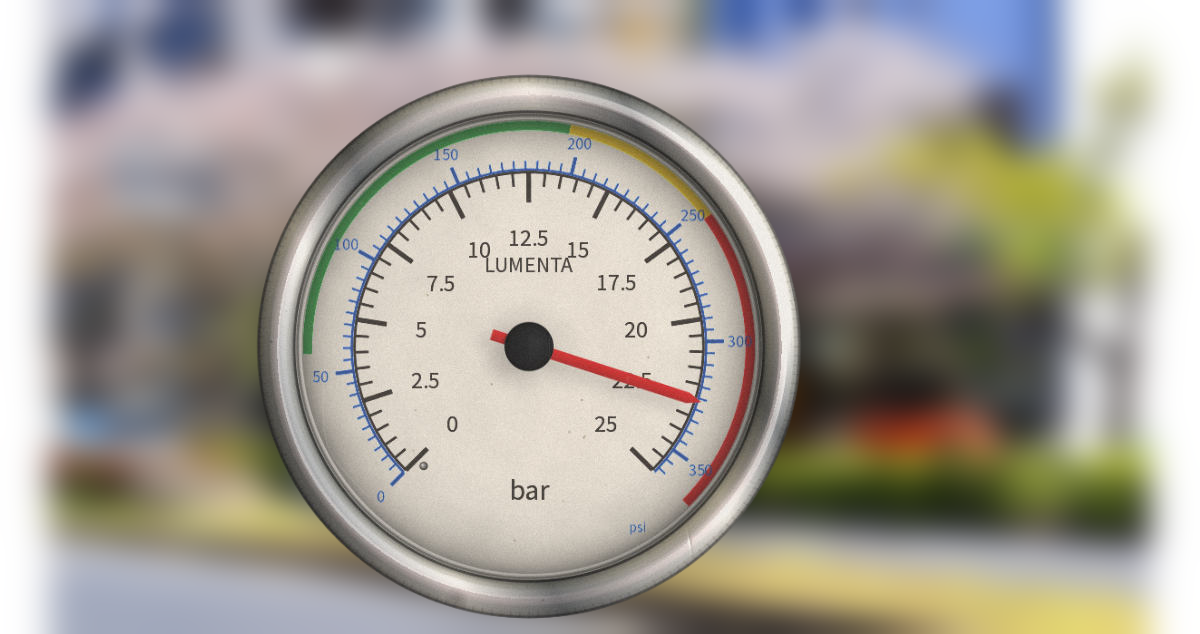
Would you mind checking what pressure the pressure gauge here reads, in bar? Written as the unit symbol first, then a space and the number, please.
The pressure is bar 22.5
